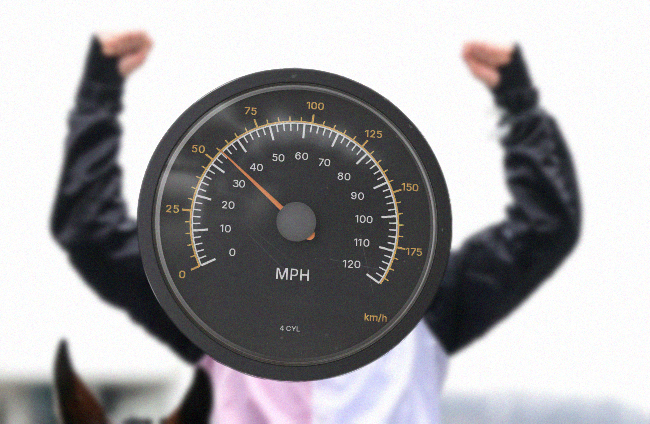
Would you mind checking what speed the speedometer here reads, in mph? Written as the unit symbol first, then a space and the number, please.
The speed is mph 34
